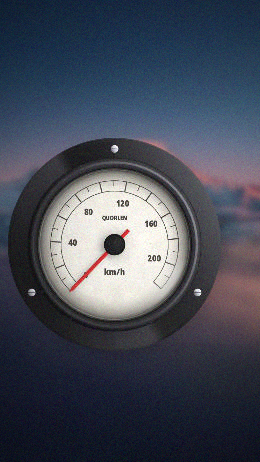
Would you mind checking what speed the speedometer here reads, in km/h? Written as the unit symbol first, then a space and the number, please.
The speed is km/h 0
